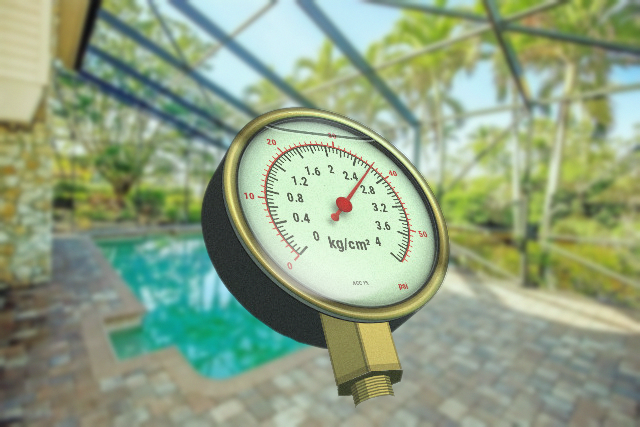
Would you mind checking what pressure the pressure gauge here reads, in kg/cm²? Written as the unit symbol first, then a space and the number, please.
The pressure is kg/cm² 2.6
